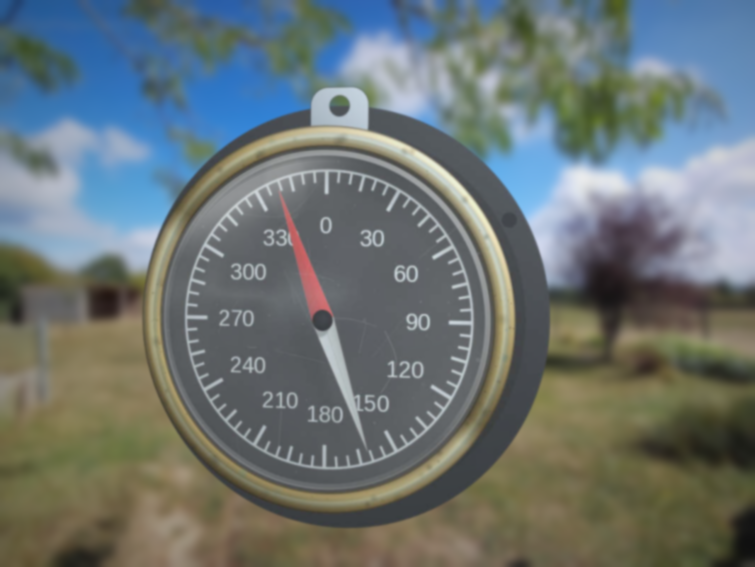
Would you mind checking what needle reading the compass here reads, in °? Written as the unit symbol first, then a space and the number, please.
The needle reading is ° 340
